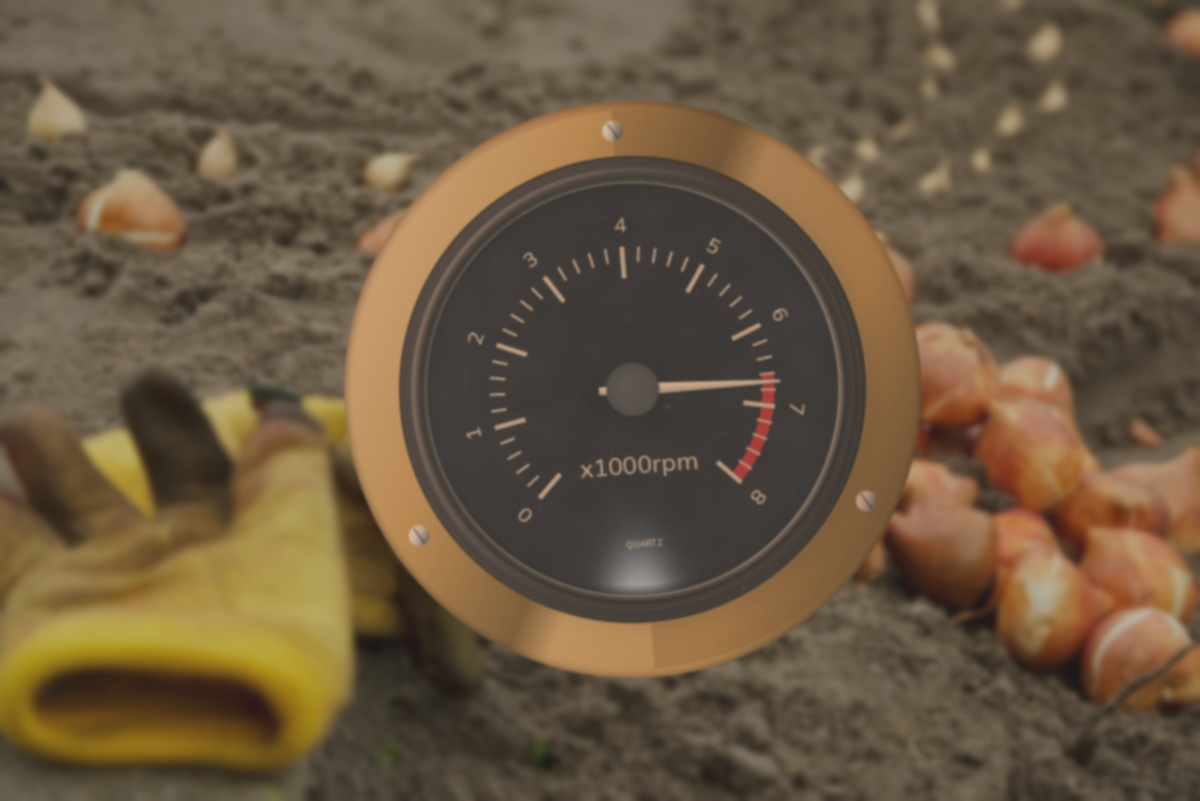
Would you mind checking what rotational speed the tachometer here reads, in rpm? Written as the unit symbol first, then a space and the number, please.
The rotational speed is rpm 6700
